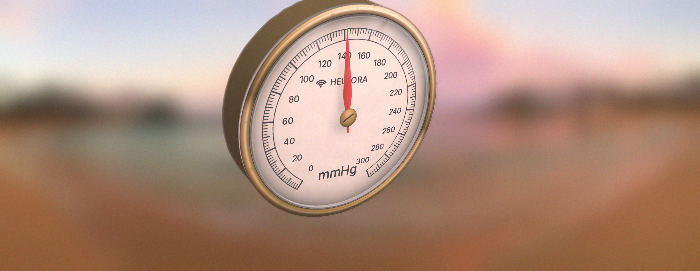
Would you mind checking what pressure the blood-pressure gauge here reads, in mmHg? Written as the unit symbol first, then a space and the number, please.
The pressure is mmHg 140
